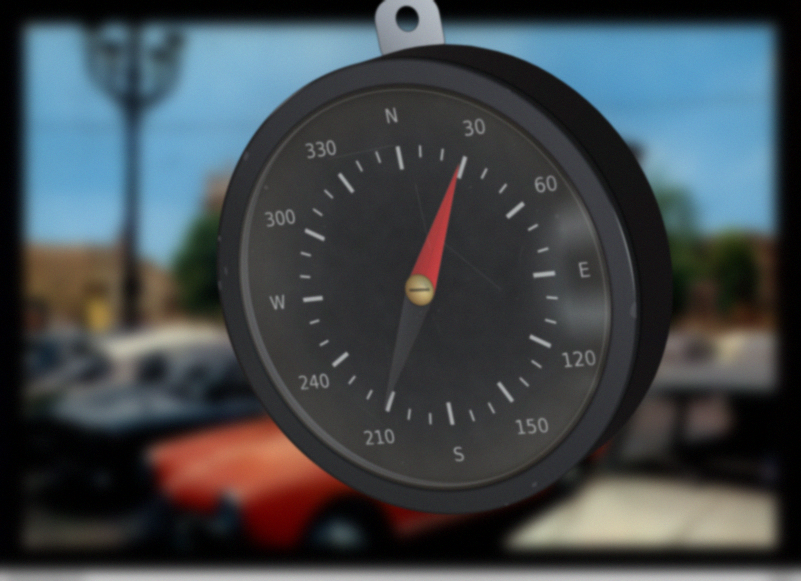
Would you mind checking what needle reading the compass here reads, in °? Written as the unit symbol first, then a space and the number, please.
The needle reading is ° 30
